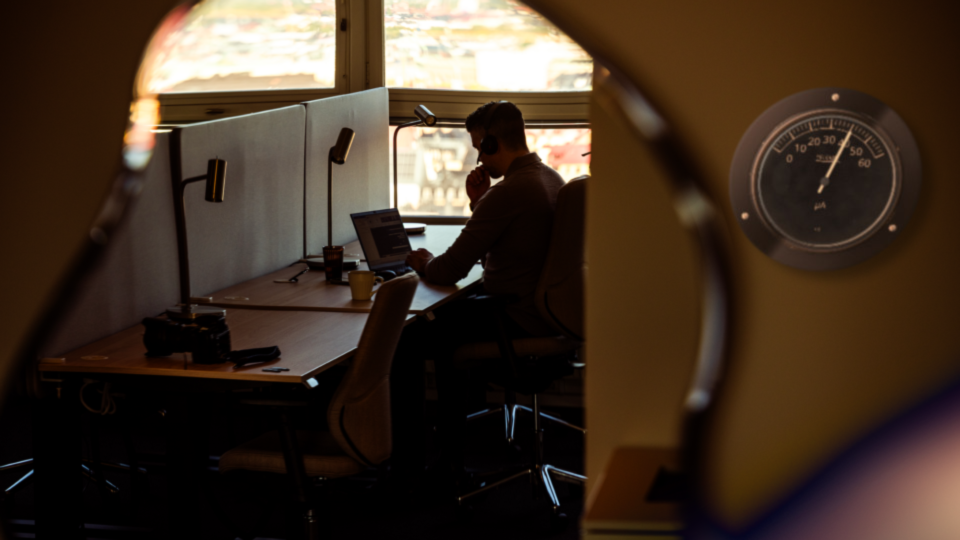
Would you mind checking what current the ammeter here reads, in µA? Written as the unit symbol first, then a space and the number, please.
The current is µA 40
